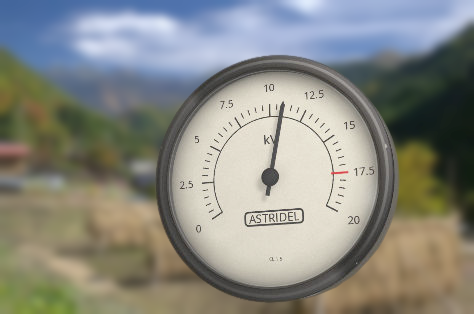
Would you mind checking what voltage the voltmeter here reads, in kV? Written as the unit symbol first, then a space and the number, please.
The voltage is kV 11
